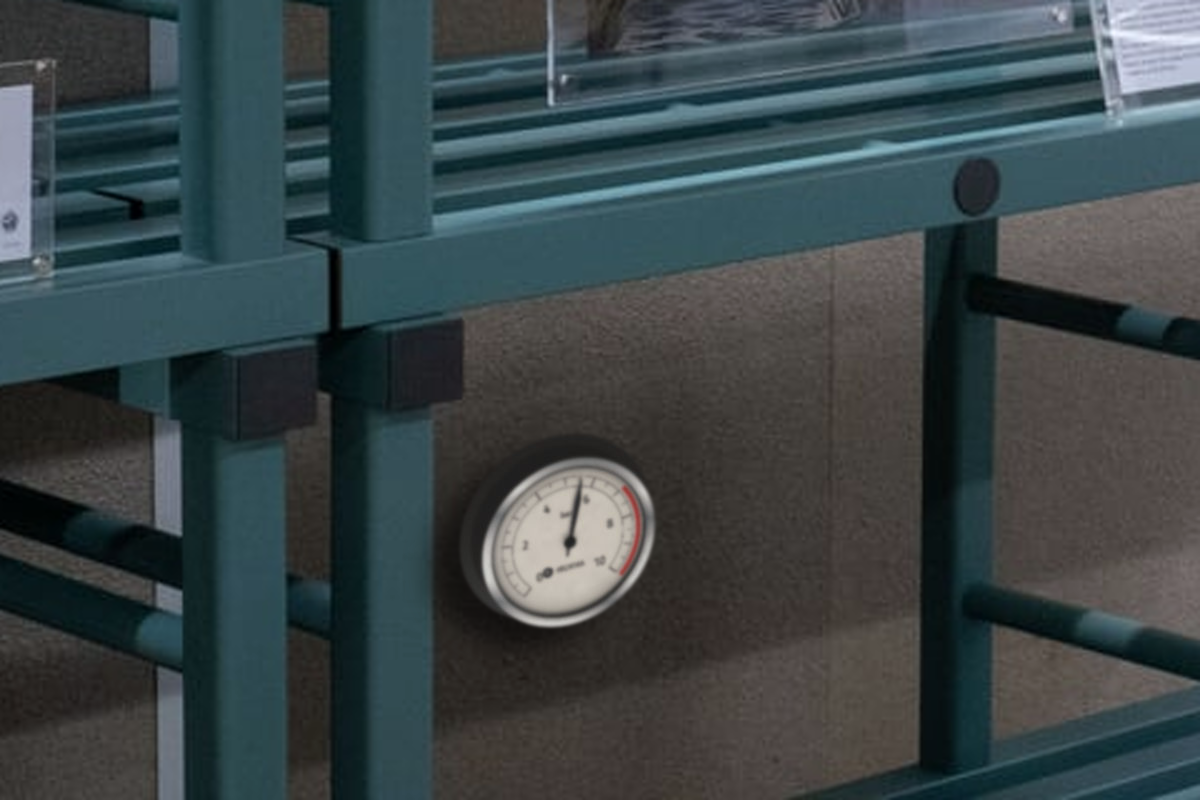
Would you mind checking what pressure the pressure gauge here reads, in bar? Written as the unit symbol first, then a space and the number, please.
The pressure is bar 5.5
